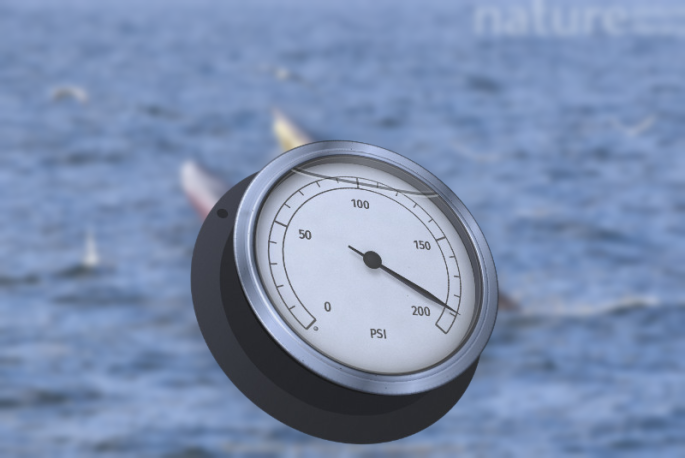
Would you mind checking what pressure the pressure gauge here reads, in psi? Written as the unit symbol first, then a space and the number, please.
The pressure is psi 190
